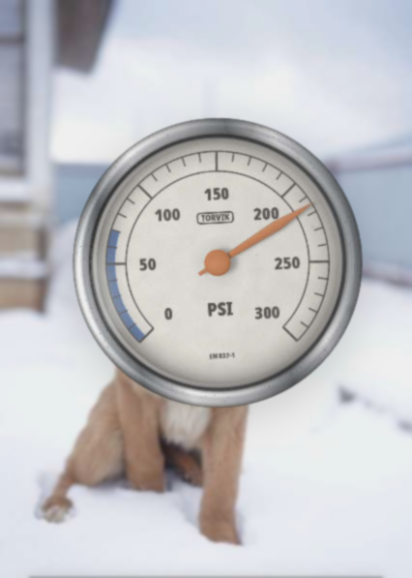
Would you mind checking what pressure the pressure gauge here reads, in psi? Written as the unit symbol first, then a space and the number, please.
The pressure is psi 215
